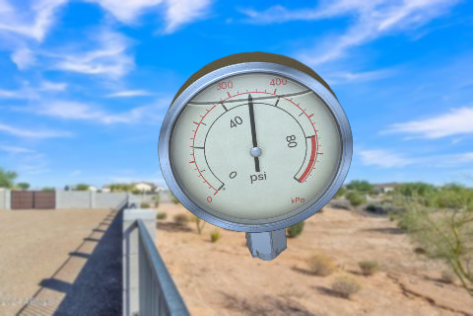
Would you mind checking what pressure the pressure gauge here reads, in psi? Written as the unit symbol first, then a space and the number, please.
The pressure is psi 50
